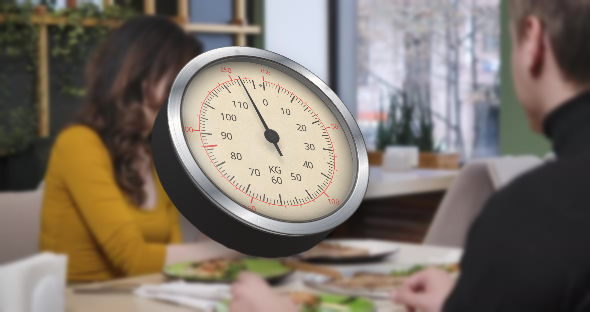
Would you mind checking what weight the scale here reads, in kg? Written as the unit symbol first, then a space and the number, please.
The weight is kg 115
